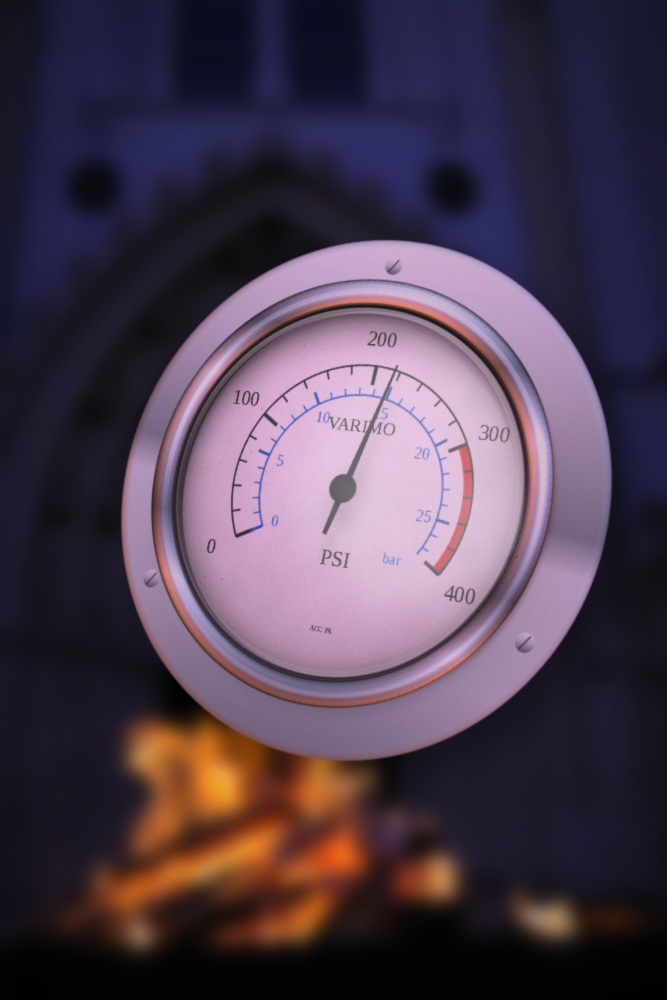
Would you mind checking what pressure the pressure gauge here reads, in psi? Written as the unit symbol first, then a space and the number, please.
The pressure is psi 220
